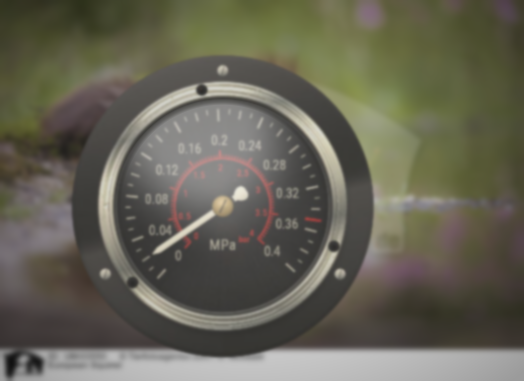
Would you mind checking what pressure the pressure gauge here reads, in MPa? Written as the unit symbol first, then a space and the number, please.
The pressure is MPa 0.02
